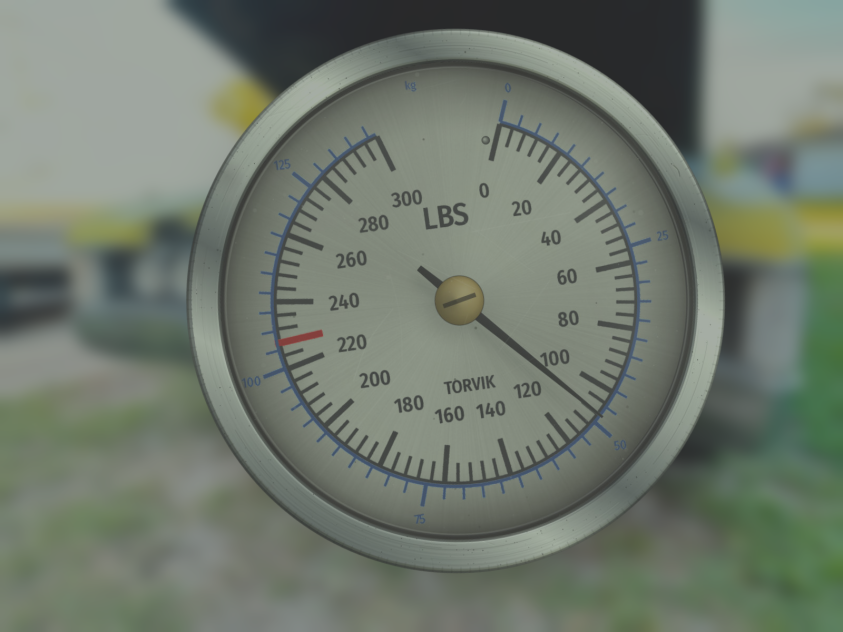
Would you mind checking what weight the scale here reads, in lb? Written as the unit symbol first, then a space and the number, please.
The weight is lb 108
